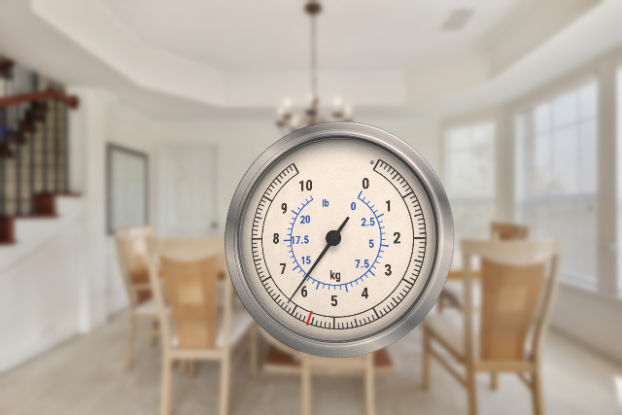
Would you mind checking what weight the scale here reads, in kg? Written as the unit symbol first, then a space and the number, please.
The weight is kg 6.2
